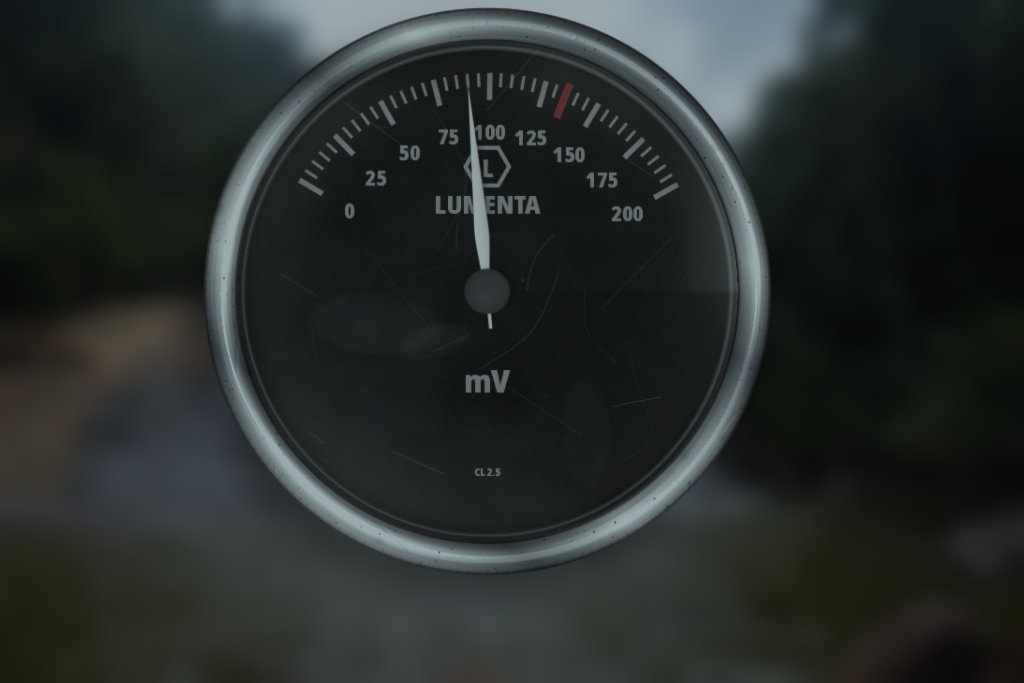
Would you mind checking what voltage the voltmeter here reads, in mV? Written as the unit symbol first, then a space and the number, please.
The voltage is mV 90
